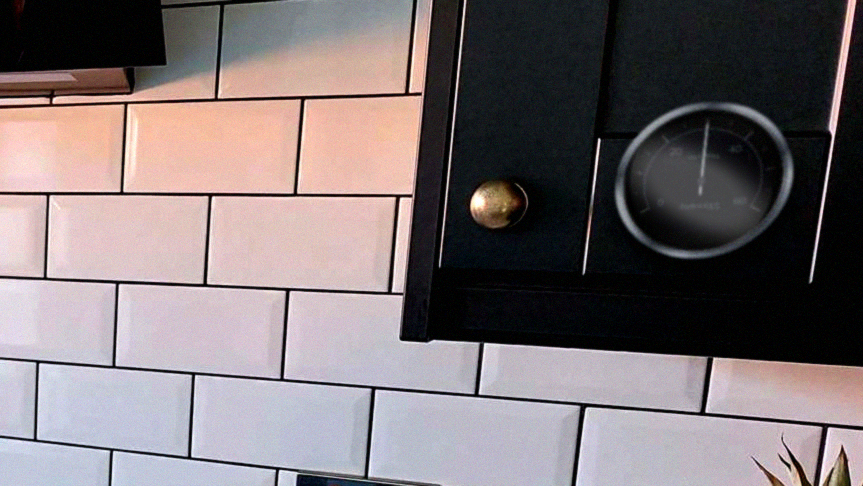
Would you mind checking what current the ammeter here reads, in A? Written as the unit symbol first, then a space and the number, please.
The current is A 30
